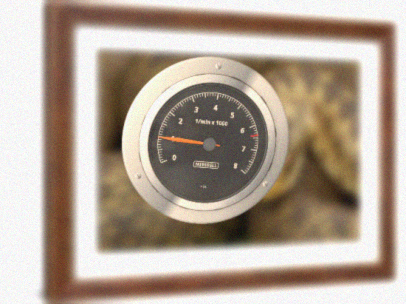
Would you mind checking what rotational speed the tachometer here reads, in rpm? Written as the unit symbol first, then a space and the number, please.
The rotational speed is rpm 1000
